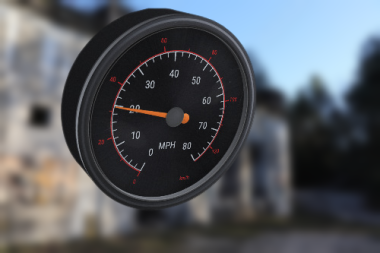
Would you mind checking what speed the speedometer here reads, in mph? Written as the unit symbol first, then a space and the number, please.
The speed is mph 20
